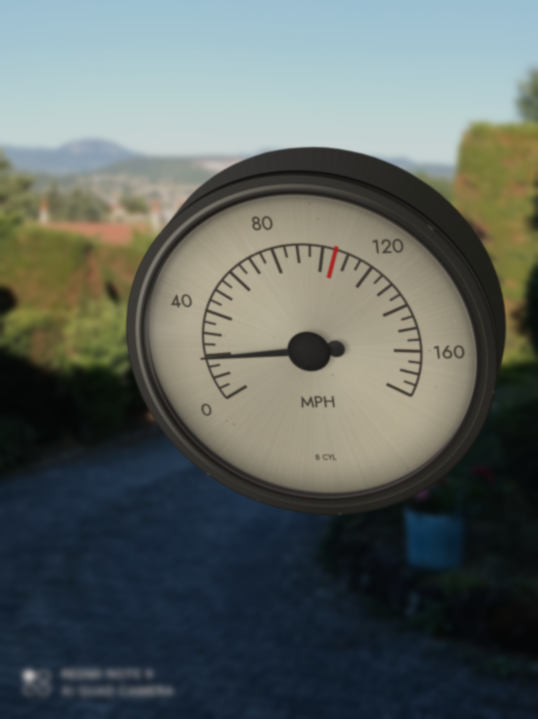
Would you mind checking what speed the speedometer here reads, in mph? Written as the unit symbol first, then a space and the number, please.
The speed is mph 20
